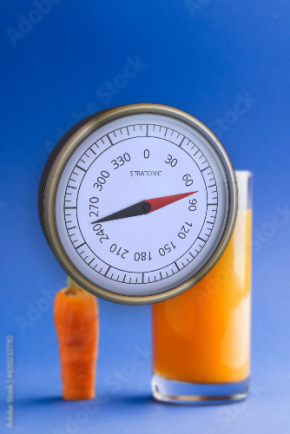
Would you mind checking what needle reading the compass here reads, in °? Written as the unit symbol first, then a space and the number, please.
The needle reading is ° 75
